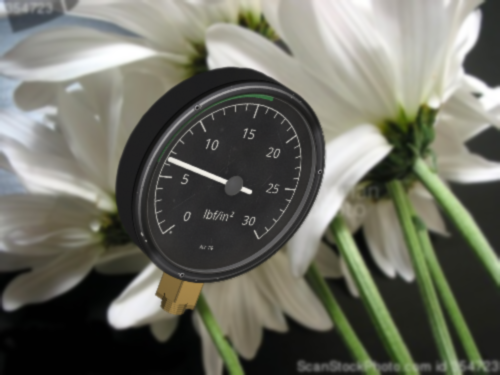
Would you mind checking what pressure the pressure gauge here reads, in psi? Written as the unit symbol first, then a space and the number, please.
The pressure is psi 6.5
